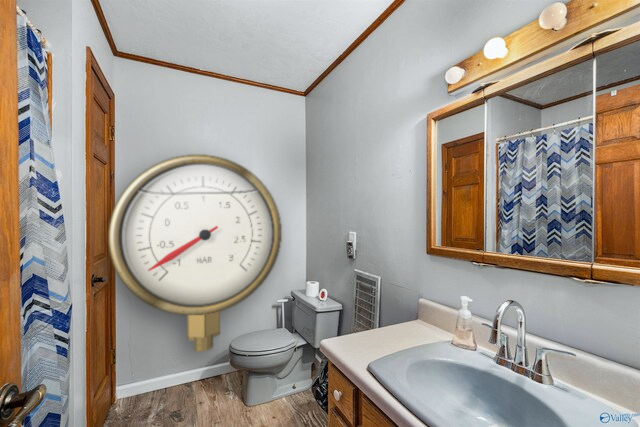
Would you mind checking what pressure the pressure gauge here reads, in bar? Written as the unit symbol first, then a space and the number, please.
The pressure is bar -0.8
